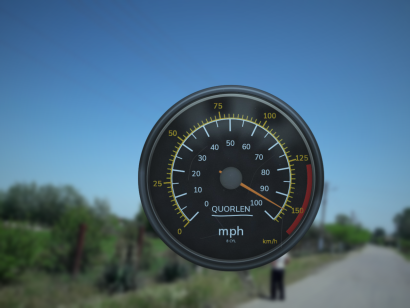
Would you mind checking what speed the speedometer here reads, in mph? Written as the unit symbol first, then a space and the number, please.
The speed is mph 95
